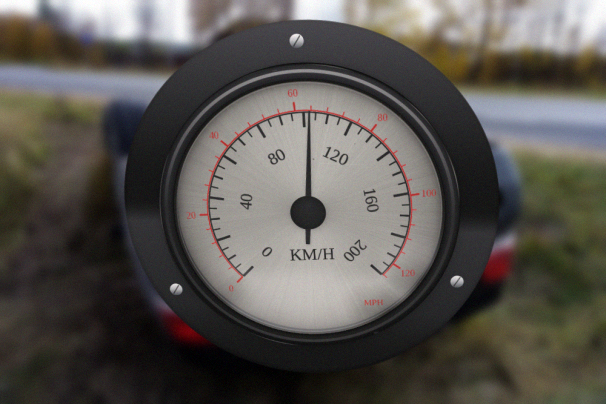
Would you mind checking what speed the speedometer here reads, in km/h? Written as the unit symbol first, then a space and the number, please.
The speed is km/h 102.5
